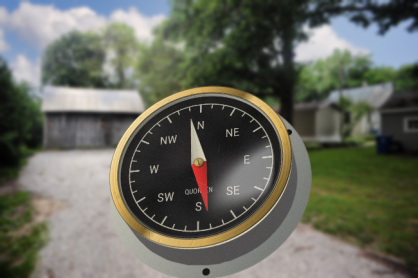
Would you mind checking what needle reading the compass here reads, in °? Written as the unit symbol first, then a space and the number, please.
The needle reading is ° 170
